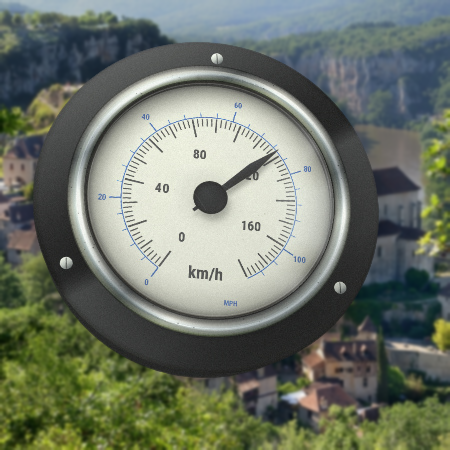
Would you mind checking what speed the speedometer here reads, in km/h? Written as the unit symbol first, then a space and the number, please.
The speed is km/h 118
